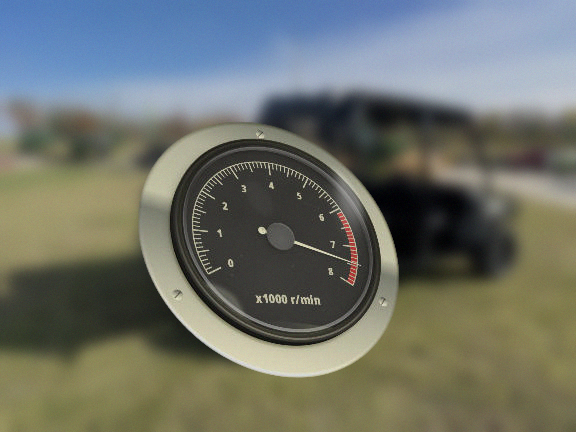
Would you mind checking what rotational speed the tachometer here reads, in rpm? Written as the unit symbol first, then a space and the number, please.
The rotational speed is rpm 7500
